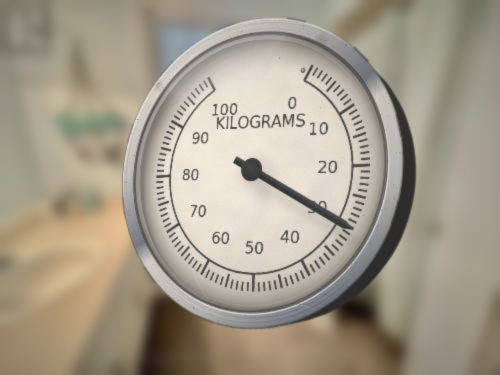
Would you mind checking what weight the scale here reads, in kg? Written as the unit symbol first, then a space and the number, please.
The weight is kg 30
